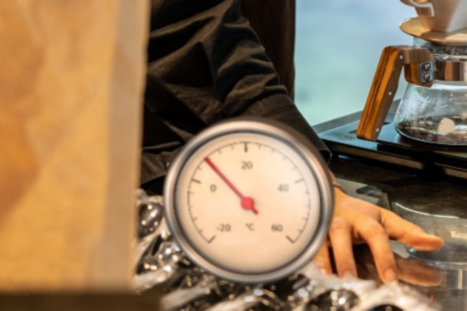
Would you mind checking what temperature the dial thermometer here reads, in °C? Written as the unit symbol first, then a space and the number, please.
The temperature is °C 8
